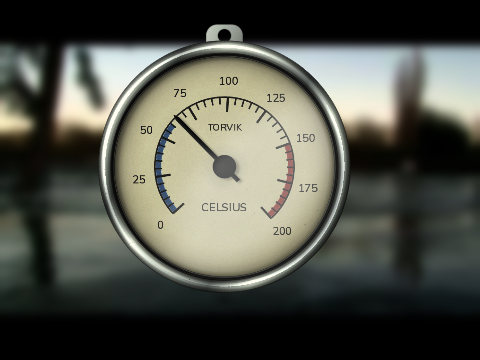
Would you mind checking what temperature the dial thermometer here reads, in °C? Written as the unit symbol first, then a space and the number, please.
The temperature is °C 65
